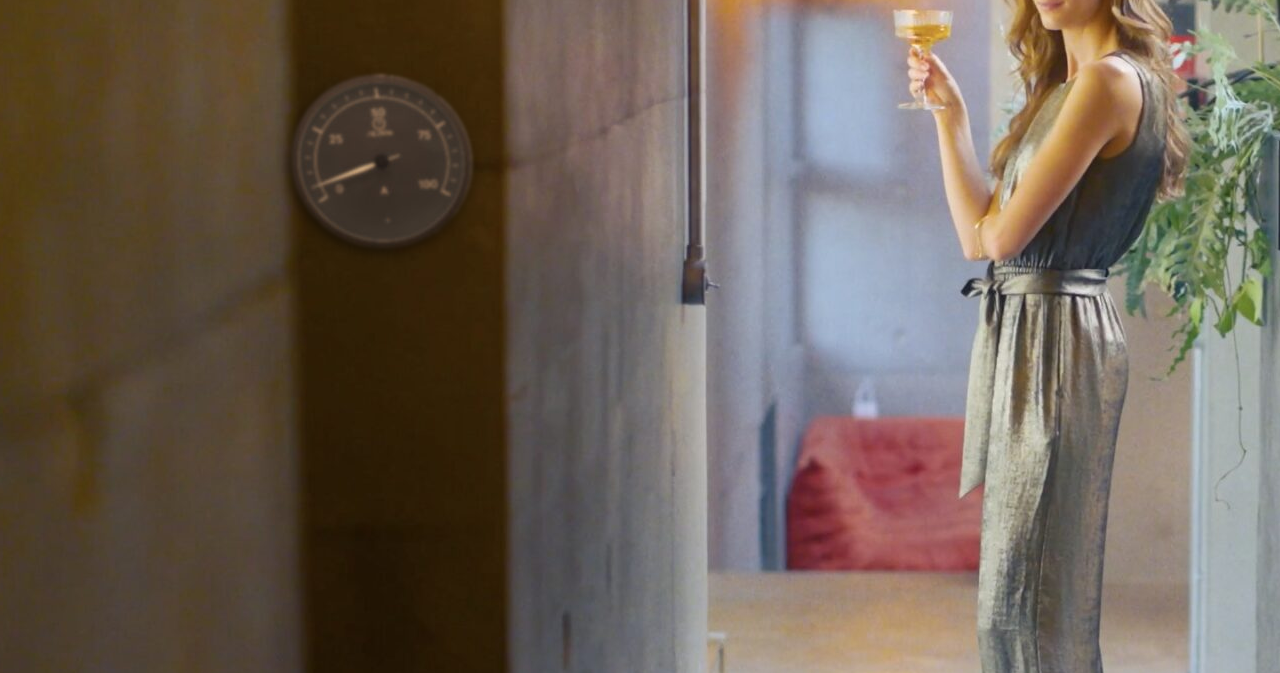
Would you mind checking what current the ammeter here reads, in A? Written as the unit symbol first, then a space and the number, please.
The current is A 5
